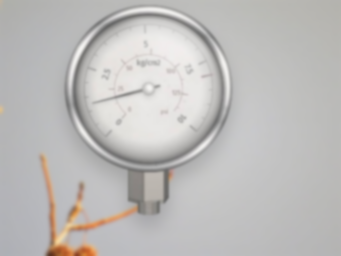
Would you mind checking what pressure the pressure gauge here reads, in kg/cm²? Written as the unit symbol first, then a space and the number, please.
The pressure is kg/cm² 1.25
